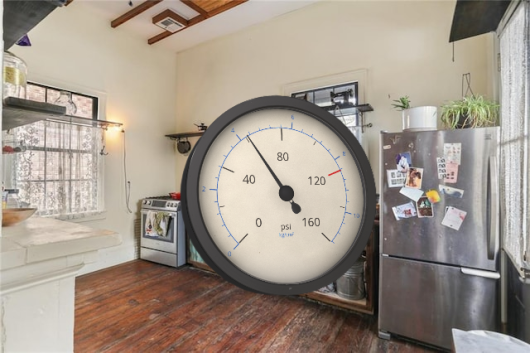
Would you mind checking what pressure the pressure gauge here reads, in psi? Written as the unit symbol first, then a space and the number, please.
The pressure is psi 60
